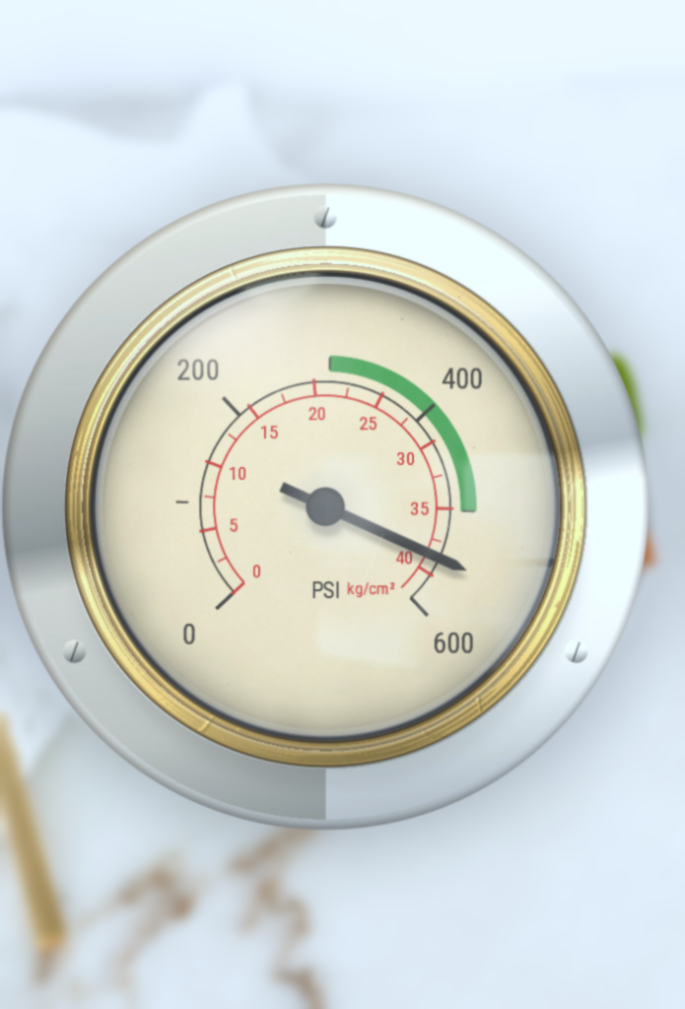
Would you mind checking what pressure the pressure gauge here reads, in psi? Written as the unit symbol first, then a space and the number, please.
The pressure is psi 550
